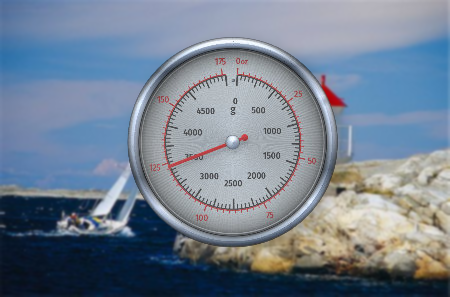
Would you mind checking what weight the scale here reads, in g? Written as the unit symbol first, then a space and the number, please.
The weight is g 3500
